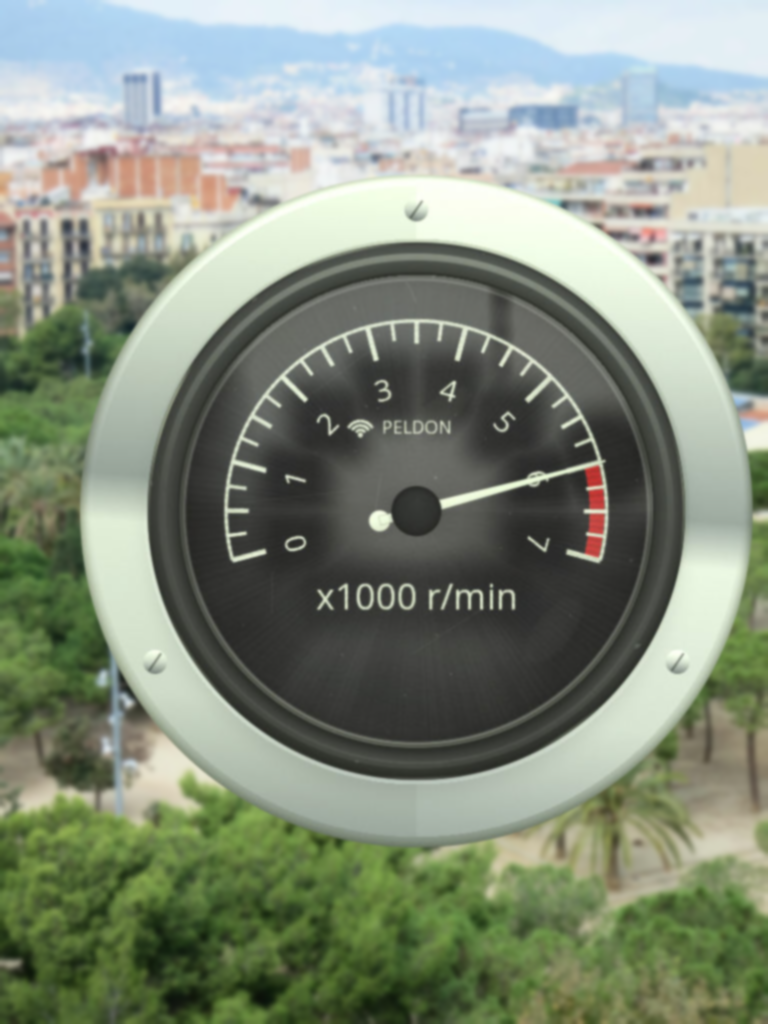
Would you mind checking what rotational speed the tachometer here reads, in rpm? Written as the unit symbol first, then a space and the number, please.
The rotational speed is rpm 6000
